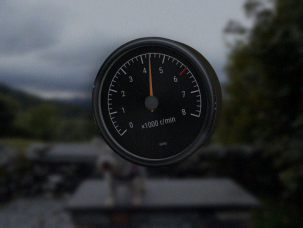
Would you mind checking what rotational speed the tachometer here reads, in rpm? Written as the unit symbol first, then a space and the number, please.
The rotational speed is rpm 4400
